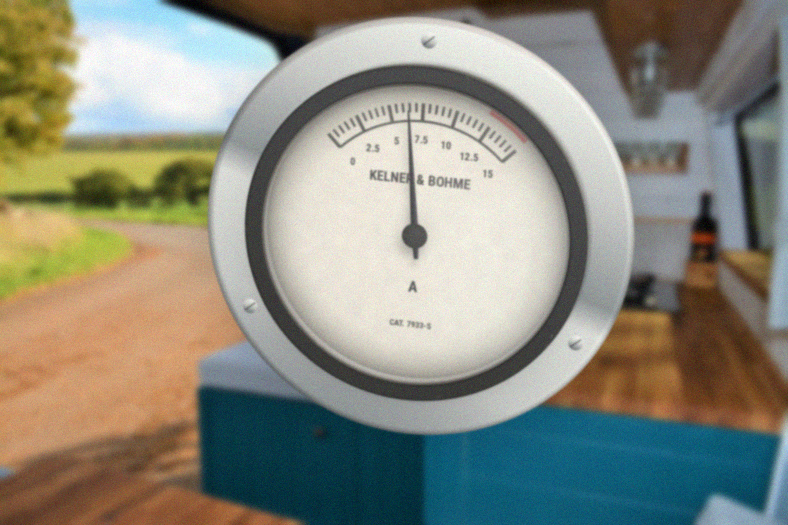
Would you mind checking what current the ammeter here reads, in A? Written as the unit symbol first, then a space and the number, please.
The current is A 6.5
